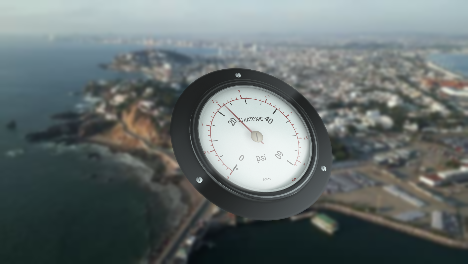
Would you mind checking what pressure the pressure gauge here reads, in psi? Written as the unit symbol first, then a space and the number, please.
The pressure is psi 22.5
